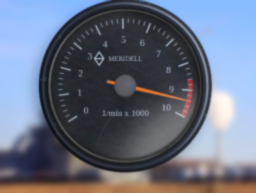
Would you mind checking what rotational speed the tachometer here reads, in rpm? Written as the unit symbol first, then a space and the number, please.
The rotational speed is rpm 9400
